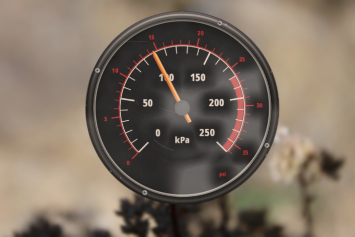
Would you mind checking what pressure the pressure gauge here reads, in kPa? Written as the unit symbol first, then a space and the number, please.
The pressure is kPa 100
